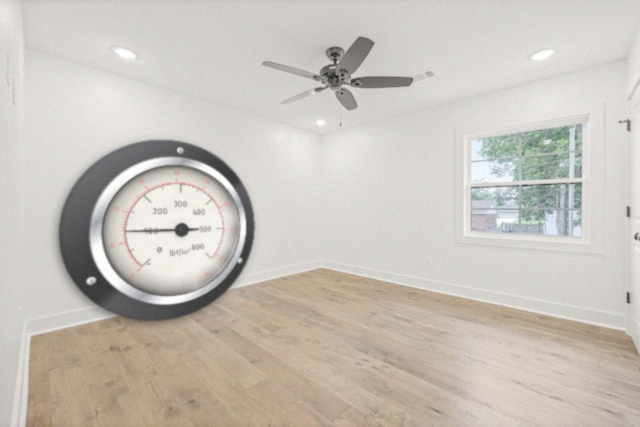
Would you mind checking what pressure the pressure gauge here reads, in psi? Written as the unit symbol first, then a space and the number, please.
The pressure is psi 100
